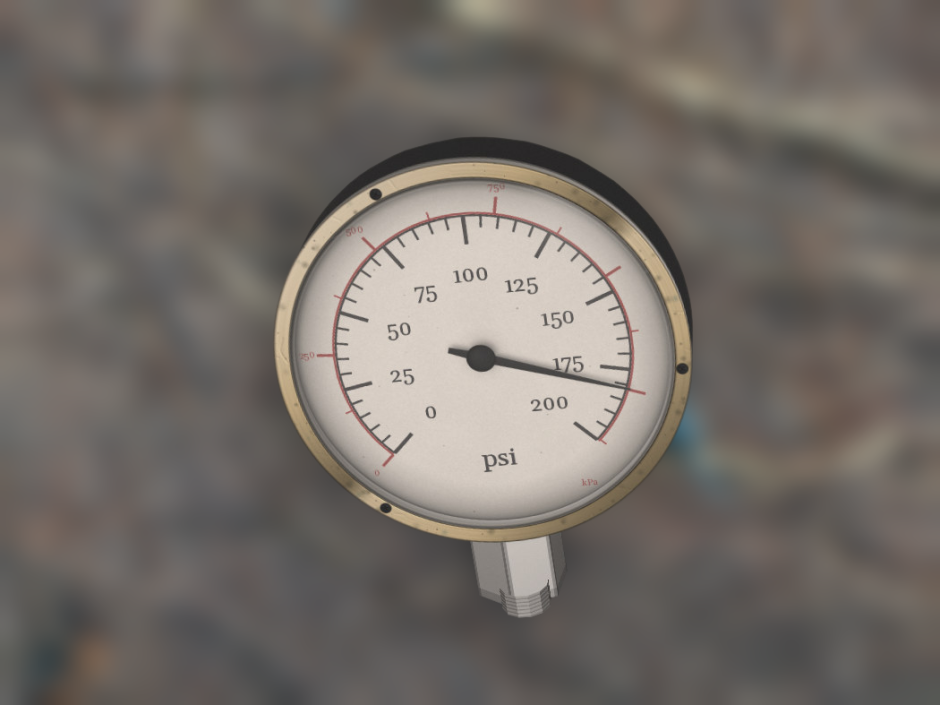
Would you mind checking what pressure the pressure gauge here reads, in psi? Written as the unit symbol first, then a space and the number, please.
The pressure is psi 180
